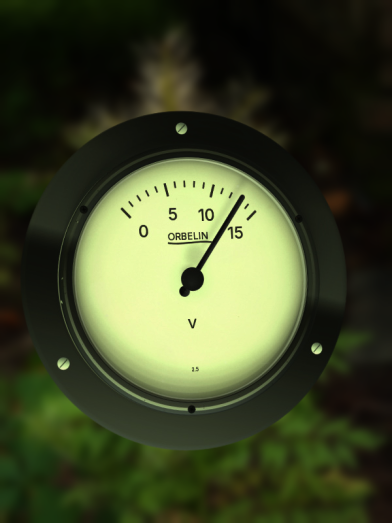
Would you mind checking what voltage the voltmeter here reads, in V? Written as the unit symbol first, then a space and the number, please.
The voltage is V 13
